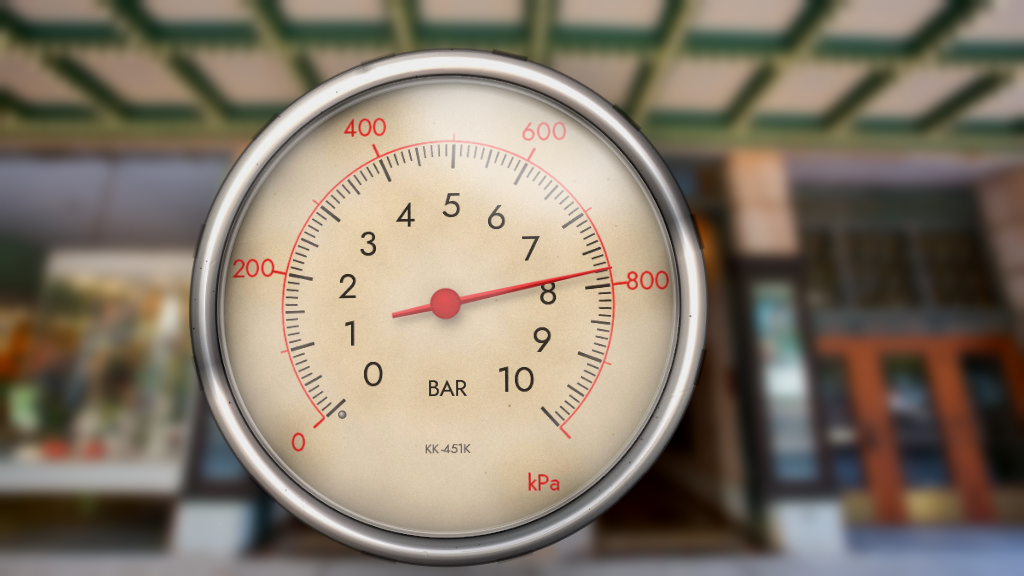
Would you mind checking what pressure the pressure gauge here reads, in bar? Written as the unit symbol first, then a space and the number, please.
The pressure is bar 7.8
